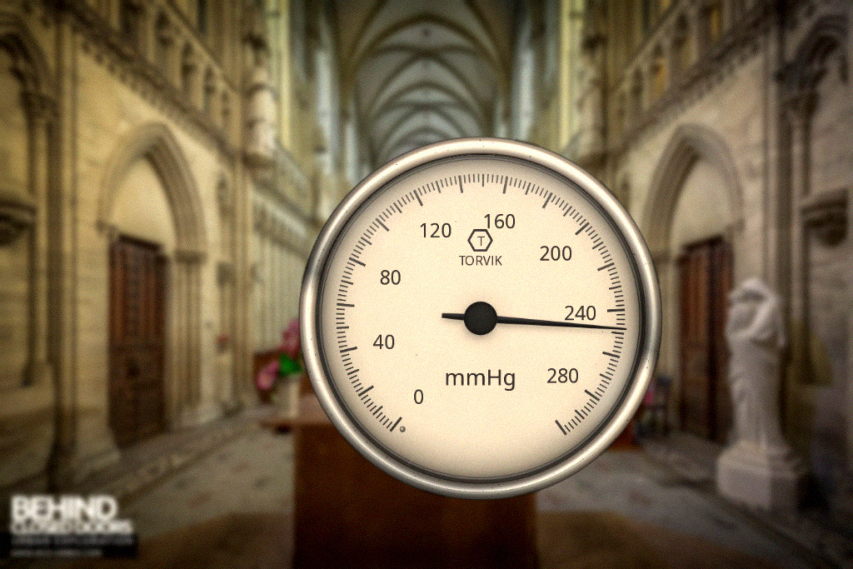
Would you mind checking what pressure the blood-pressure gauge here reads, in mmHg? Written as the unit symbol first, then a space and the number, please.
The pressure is mmHg 248
